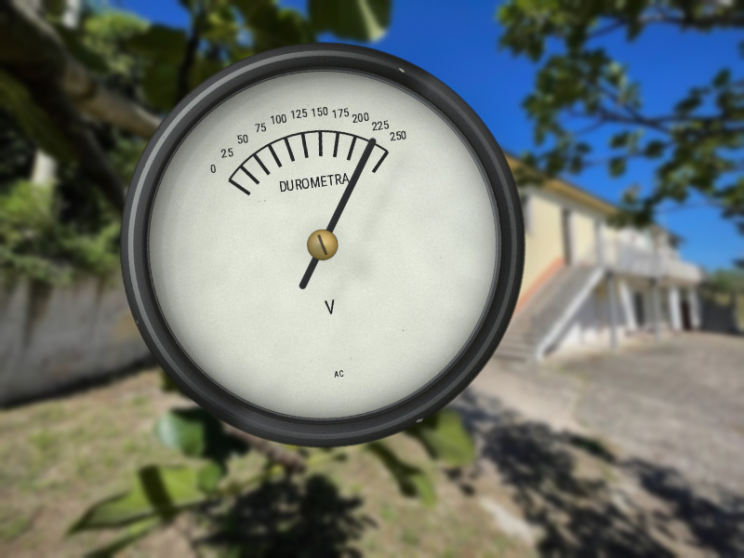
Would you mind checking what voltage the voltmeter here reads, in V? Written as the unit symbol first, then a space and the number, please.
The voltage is V 225
